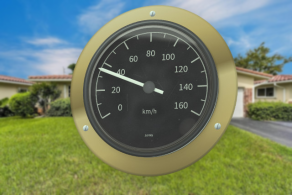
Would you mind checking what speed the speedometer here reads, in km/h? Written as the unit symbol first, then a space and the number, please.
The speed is km/h 35
